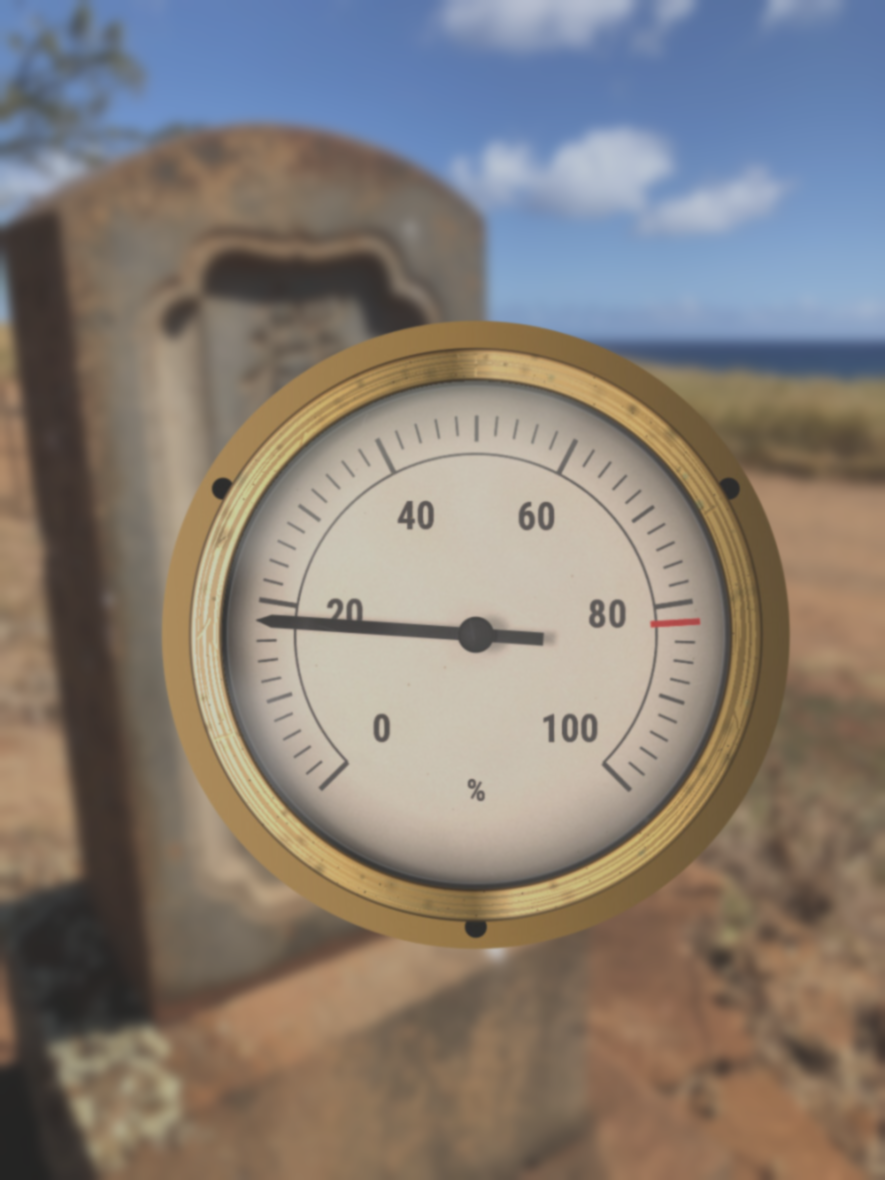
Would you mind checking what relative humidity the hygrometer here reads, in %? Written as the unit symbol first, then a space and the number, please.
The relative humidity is % 18
